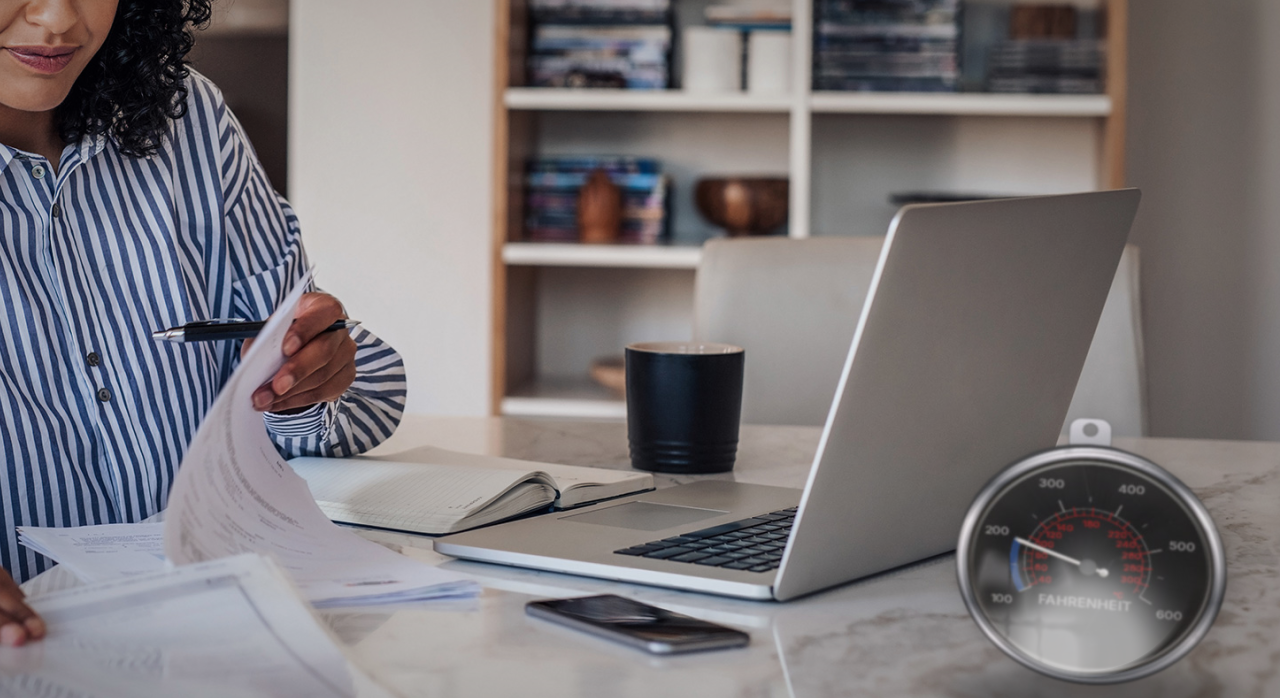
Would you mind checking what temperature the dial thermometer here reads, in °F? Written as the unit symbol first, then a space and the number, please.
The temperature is °F 200
